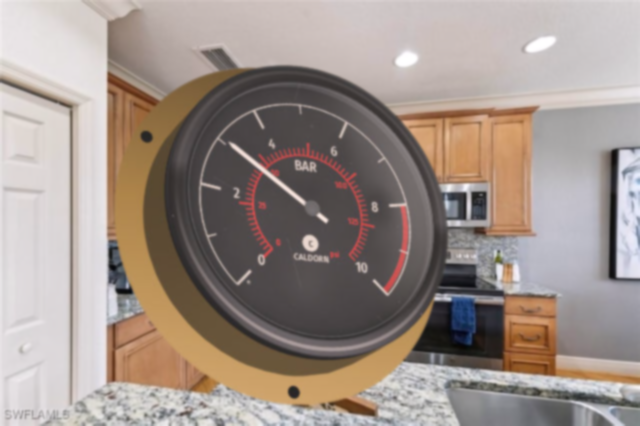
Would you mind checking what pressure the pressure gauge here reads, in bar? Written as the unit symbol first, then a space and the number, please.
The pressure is bar 3
